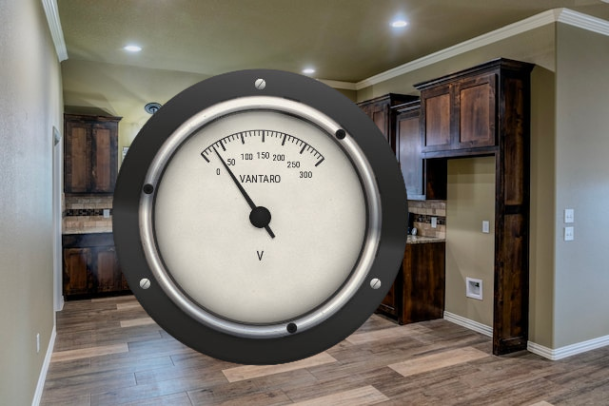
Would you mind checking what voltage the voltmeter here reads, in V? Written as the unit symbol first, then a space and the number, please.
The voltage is V 30
